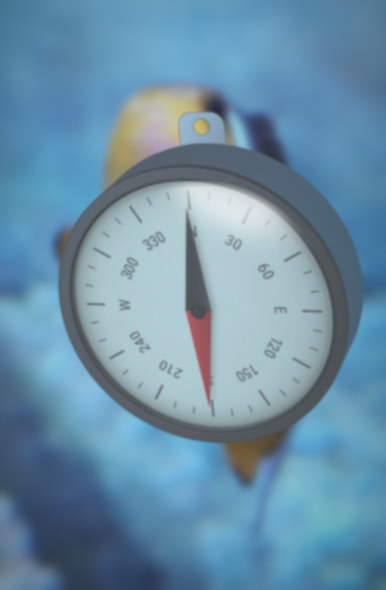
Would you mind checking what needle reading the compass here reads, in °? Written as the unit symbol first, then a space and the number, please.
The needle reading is ° 180
